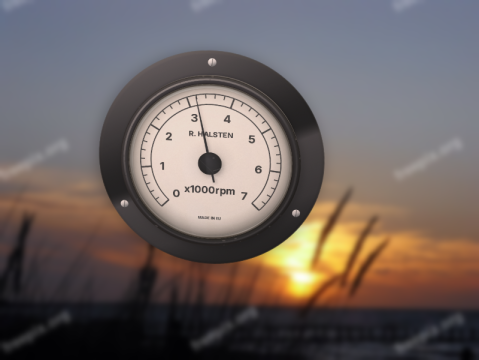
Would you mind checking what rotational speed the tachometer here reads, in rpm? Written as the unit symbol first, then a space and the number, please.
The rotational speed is rpm 3200
